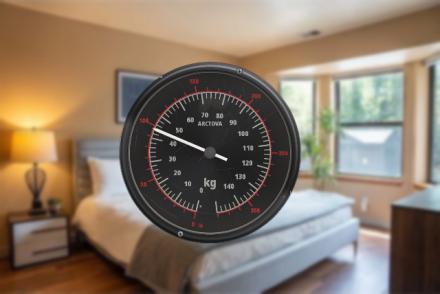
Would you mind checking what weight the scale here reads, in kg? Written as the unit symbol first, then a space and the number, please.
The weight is kg 44
